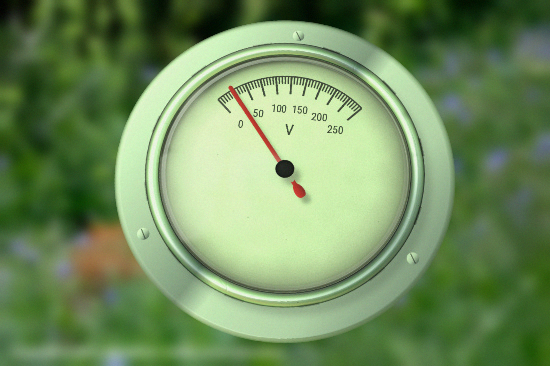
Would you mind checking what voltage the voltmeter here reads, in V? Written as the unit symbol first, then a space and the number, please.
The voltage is V 25
